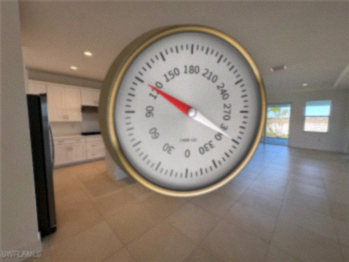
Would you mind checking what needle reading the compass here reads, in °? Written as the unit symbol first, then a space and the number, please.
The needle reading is ° 120
